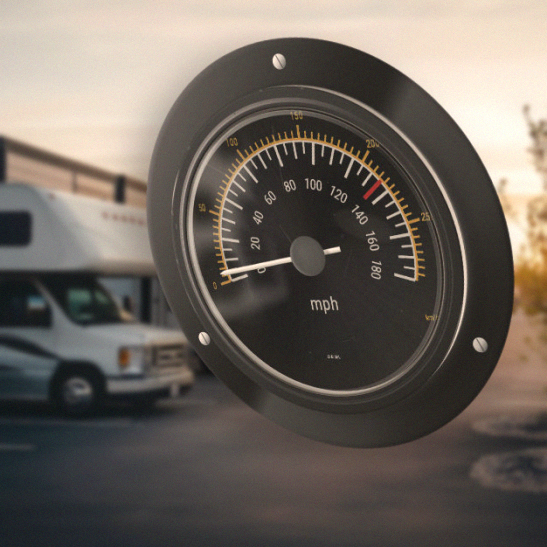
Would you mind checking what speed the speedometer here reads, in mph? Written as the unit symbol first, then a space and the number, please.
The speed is mph 5
